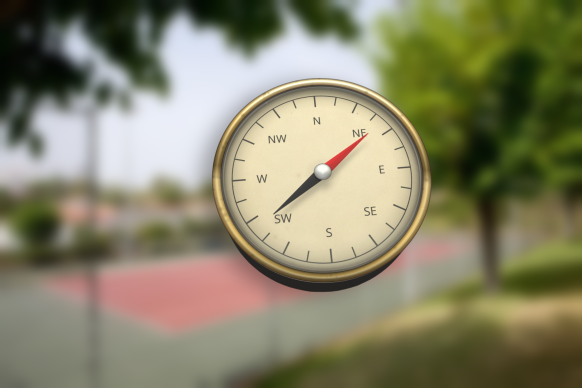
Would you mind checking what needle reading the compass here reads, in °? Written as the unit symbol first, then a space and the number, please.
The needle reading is ° 52.5
